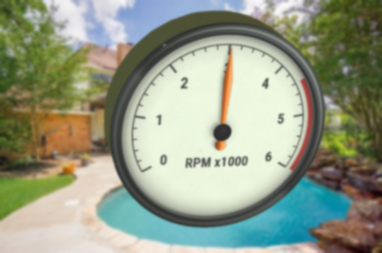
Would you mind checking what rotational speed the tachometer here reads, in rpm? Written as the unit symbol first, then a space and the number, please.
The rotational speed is rpm 3000
